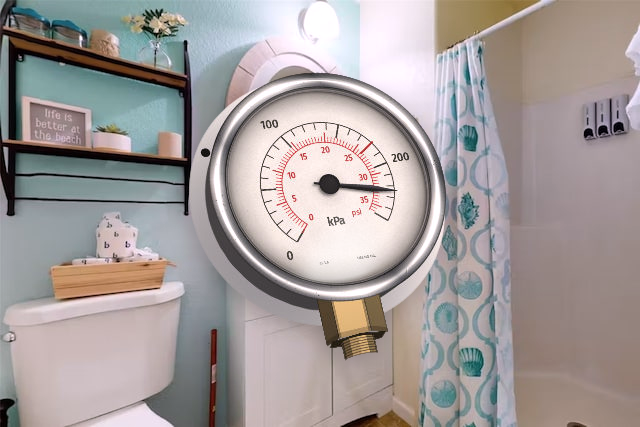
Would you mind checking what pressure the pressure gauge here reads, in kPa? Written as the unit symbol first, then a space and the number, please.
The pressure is kPa 225
